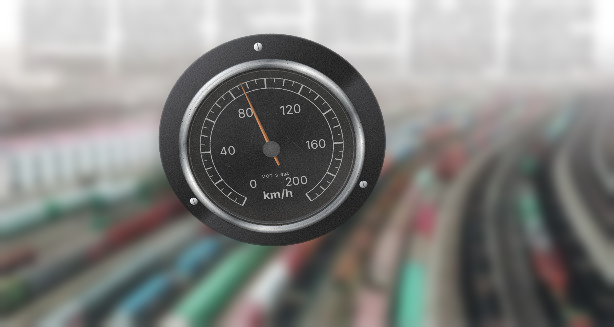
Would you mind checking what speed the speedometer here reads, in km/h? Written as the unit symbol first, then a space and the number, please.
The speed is km/h 87.5
